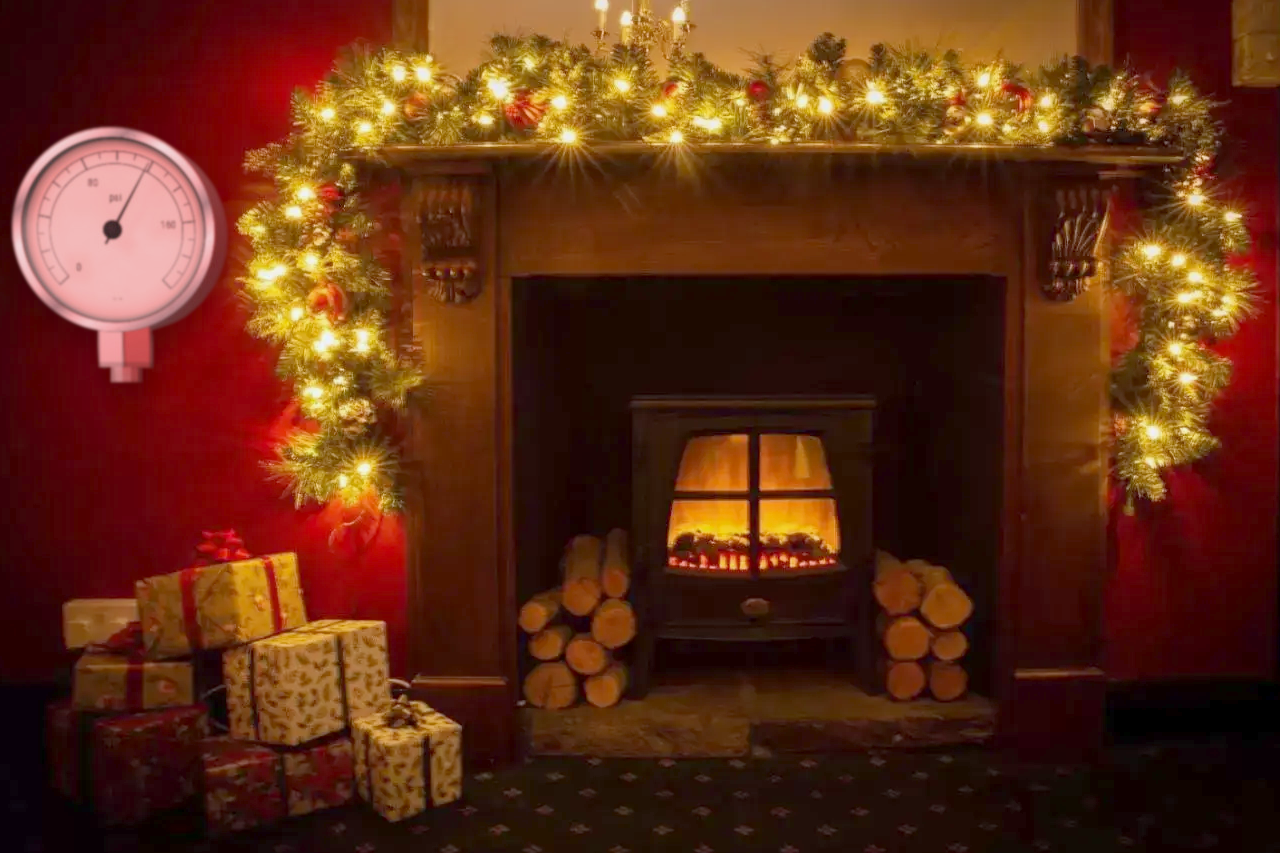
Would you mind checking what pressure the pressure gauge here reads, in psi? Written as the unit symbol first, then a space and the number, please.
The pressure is psi 120
